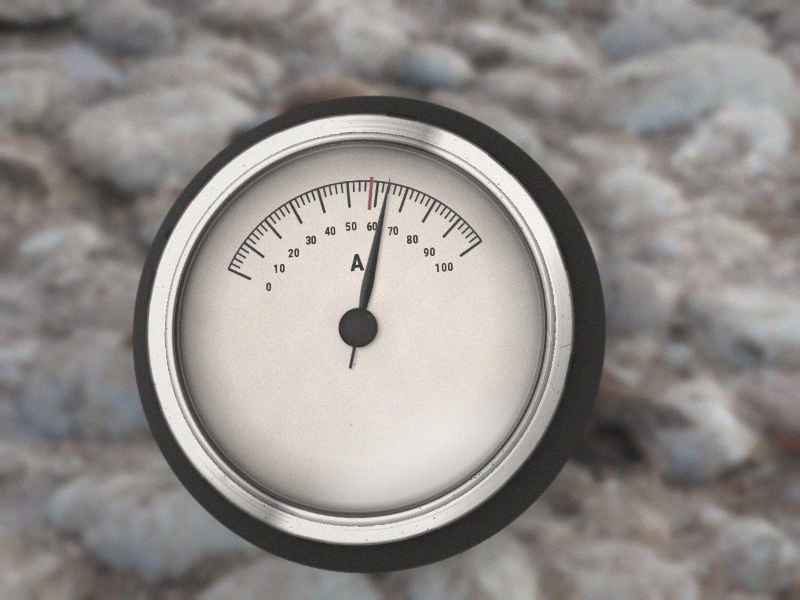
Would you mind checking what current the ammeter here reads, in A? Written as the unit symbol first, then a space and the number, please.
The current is A 64
